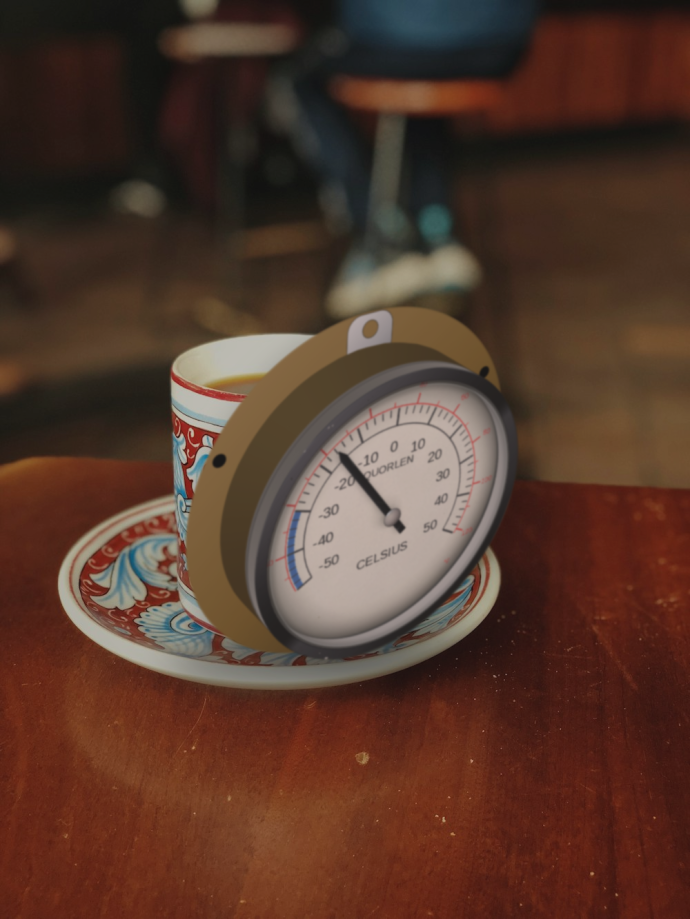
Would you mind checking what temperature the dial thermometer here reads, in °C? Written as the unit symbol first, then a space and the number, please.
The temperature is °C -16
